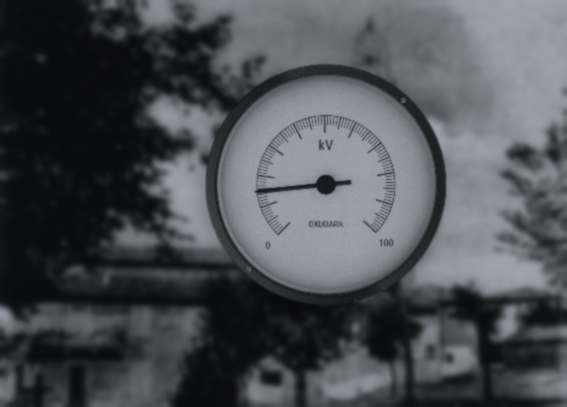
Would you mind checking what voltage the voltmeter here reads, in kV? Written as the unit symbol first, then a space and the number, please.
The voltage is kV 15
